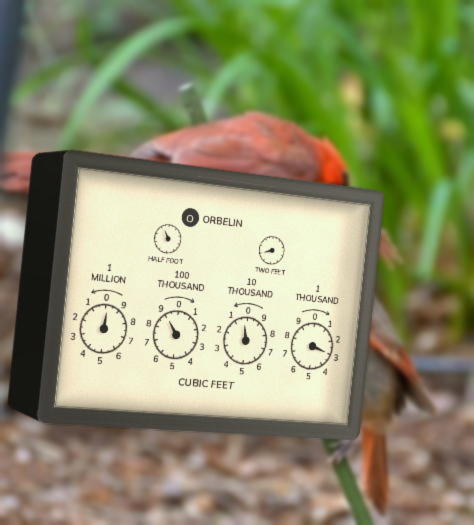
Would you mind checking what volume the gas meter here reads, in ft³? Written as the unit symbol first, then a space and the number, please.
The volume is ft³ 990300
